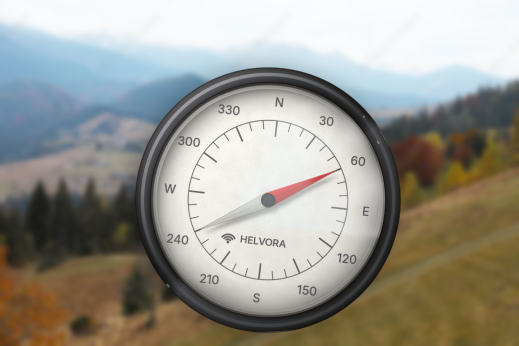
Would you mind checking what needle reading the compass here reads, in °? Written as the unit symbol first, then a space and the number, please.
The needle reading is ° 60
